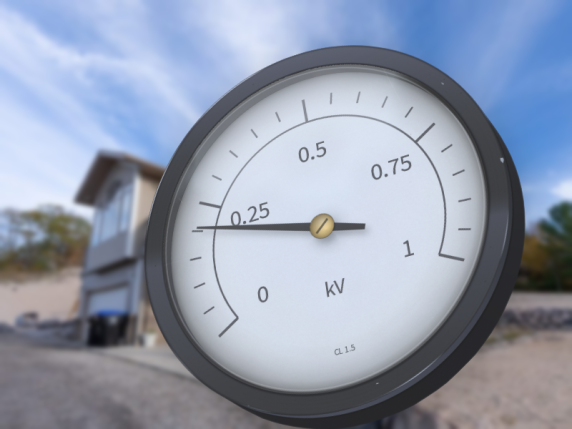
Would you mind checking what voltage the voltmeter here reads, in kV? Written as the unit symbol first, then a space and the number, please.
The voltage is kV 0.2
